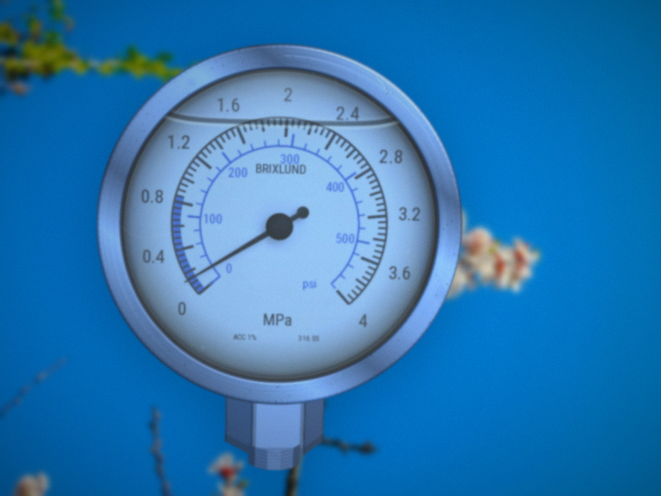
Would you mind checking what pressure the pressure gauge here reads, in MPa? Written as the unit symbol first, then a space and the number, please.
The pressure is MPa 0.15
